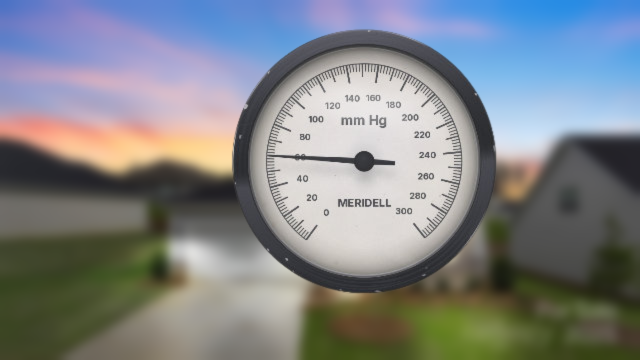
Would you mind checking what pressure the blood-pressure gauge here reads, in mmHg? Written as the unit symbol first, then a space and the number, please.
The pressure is mmHg 60
